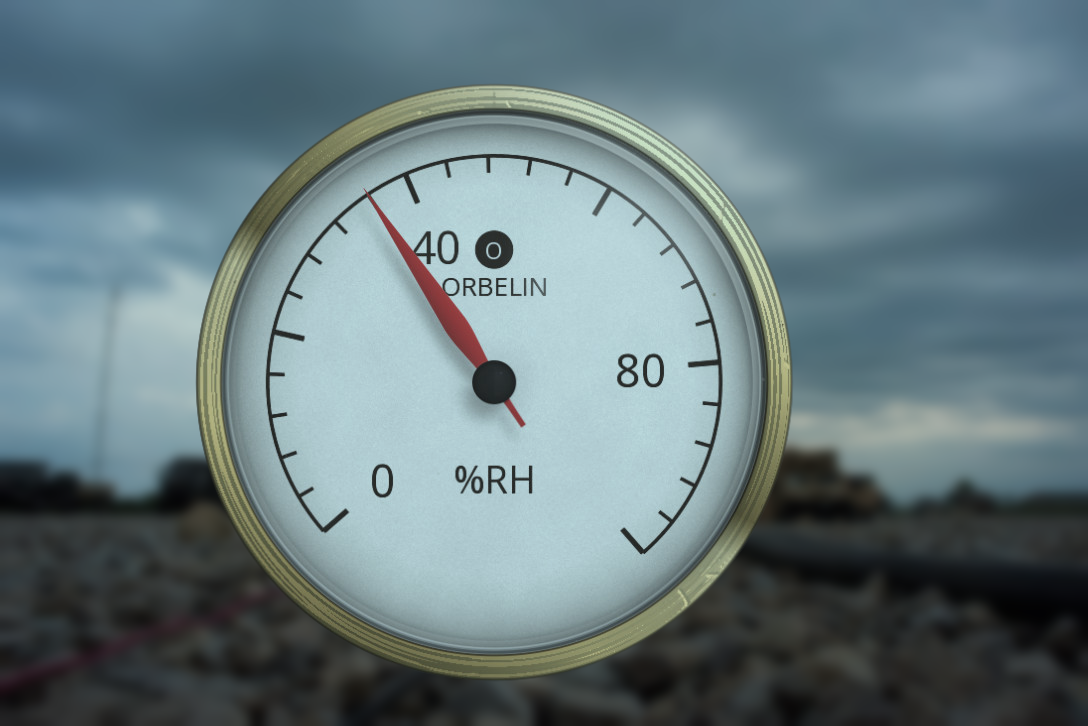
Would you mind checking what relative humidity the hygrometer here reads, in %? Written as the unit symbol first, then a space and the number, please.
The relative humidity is % 36
